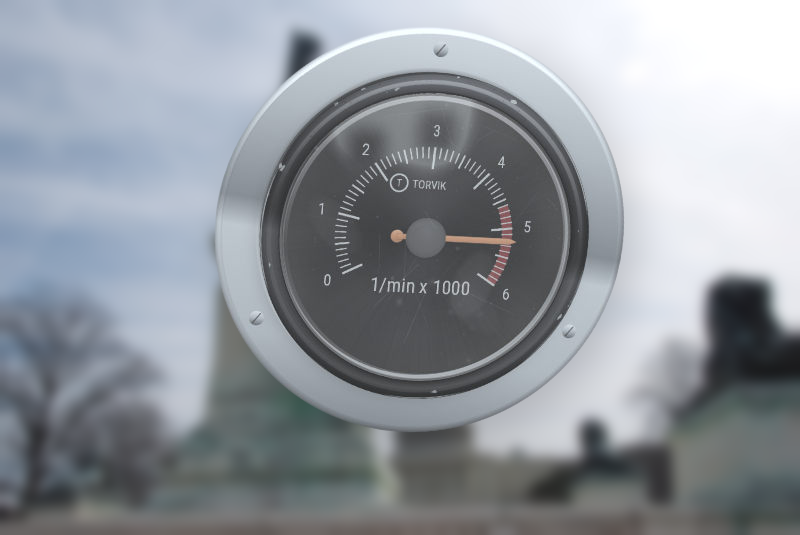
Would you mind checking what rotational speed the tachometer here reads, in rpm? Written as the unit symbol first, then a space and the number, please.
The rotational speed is rpm 5200
